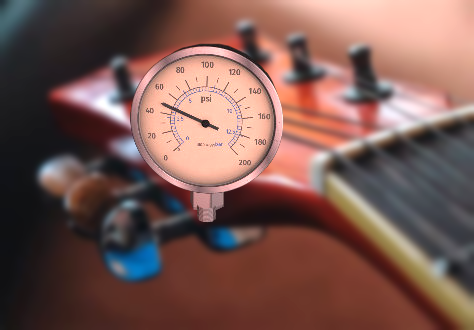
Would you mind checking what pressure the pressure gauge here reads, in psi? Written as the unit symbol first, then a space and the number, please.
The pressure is psi 50
